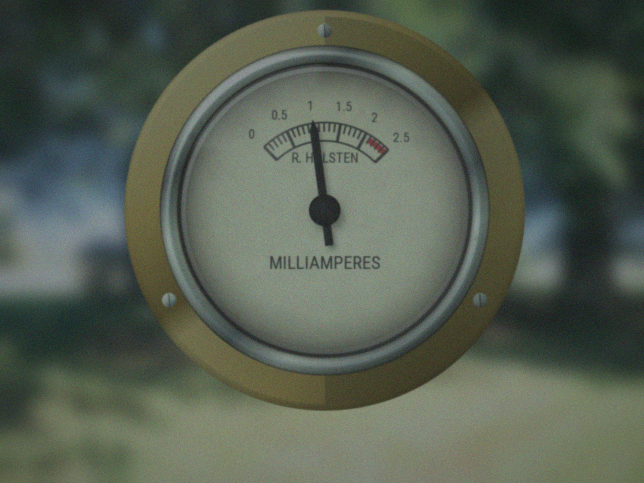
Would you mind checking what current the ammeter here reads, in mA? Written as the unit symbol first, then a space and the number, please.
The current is mA 1
